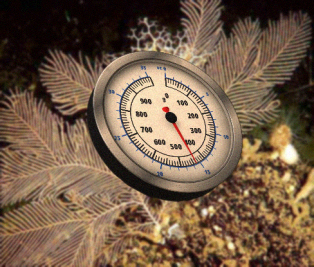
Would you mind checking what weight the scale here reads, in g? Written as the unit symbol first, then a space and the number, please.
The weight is g 450
